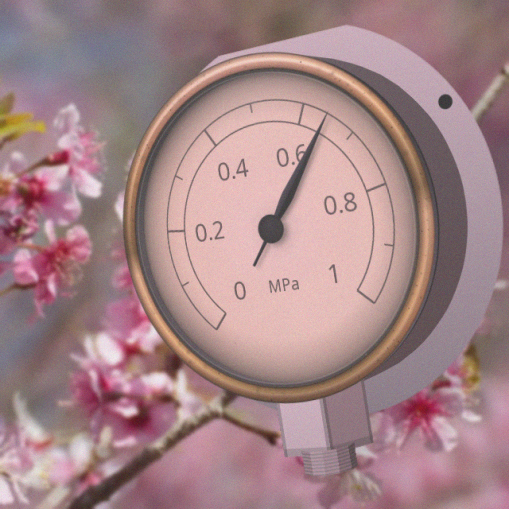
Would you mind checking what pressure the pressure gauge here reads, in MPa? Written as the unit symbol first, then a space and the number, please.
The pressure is MPa 0.65
